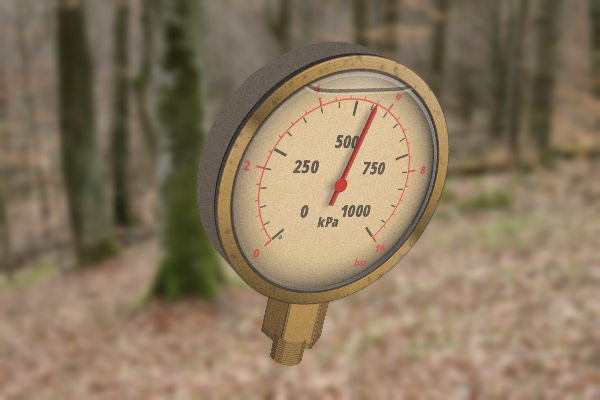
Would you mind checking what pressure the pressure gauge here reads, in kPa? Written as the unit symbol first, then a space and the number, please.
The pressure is kPa 550
